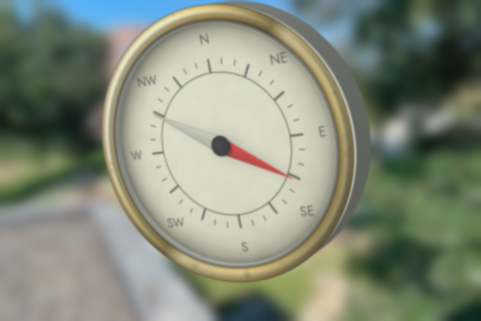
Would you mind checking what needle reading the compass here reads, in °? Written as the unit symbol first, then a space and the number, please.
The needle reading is ° 120
